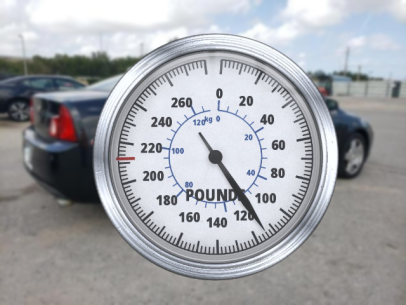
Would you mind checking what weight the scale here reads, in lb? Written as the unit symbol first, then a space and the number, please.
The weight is lb 114
